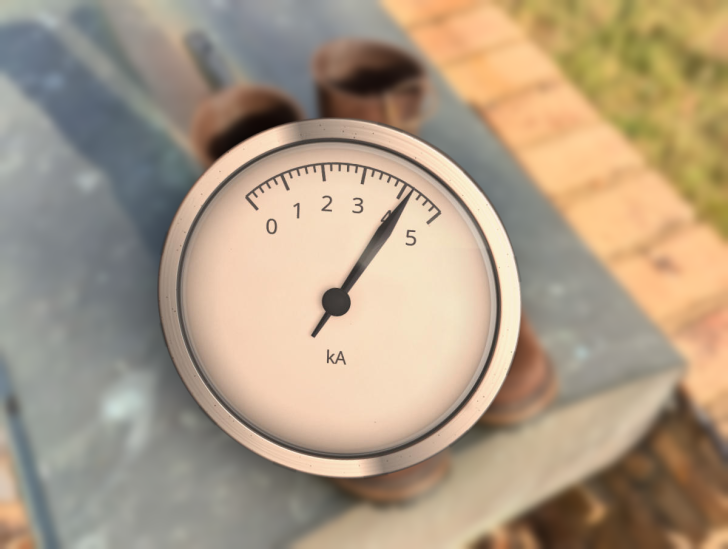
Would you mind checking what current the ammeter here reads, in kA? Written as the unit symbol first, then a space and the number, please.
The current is kA 4.2
